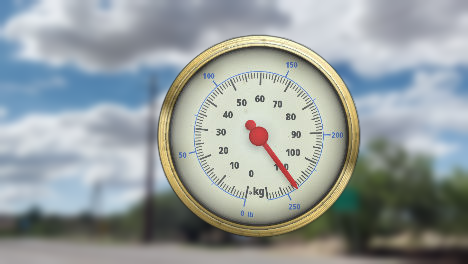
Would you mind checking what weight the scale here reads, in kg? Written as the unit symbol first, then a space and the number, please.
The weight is kg 110
